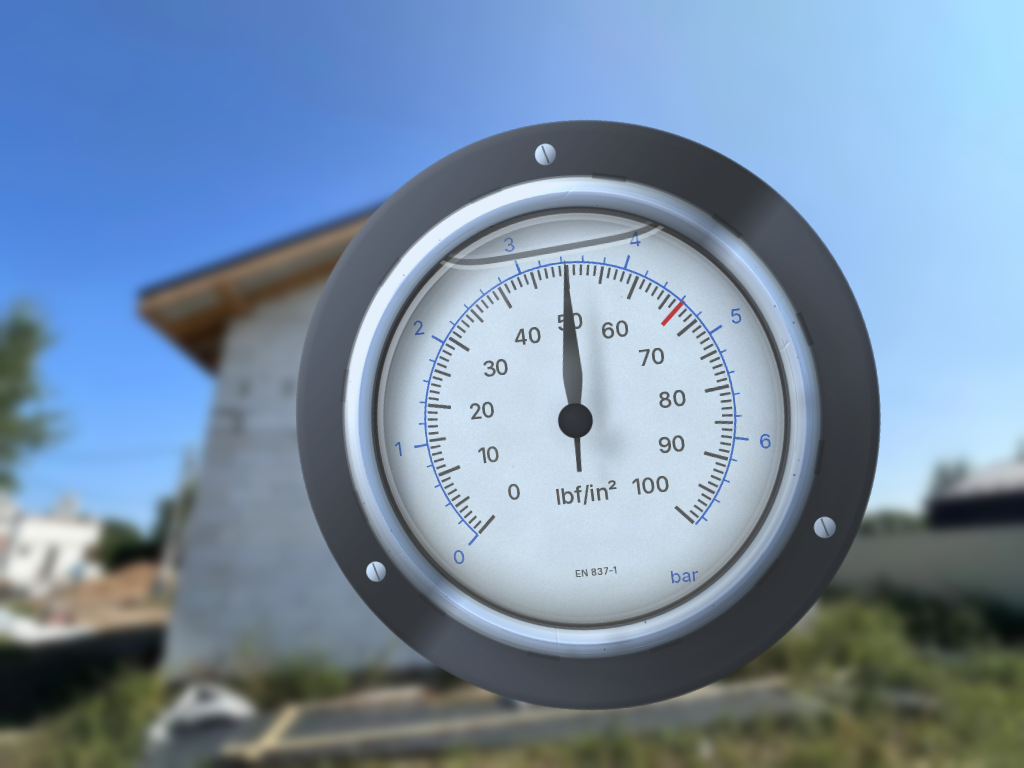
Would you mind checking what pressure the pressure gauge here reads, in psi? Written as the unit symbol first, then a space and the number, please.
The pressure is psi 50
